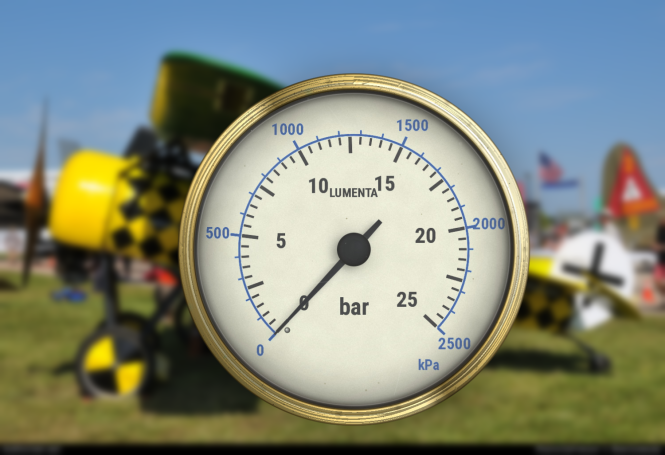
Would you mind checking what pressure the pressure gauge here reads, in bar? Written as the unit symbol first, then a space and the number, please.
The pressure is bar 0
